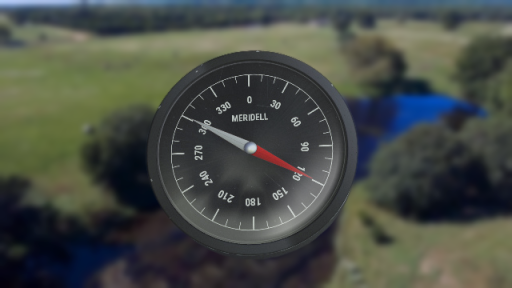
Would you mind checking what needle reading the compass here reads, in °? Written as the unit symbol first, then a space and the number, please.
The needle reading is ° 120
